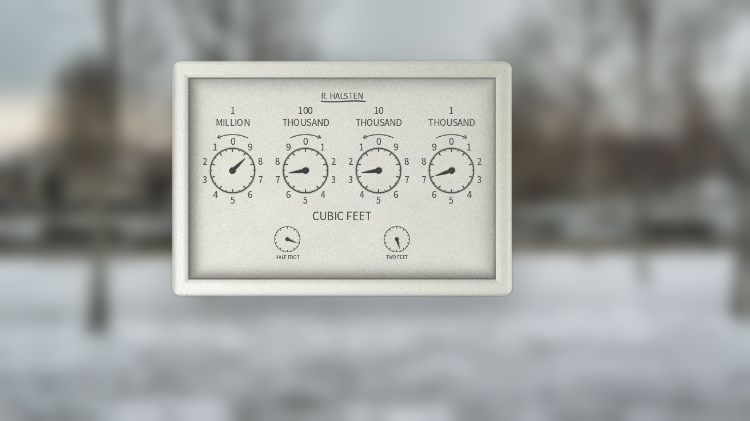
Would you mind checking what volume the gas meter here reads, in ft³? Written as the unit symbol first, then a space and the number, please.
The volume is ft³ 872700
